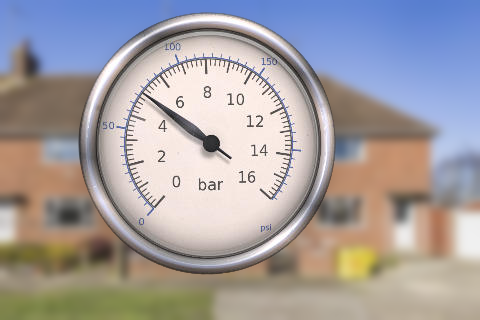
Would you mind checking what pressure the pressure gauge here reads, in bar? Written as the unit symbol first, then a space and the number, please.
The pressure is bar 5
